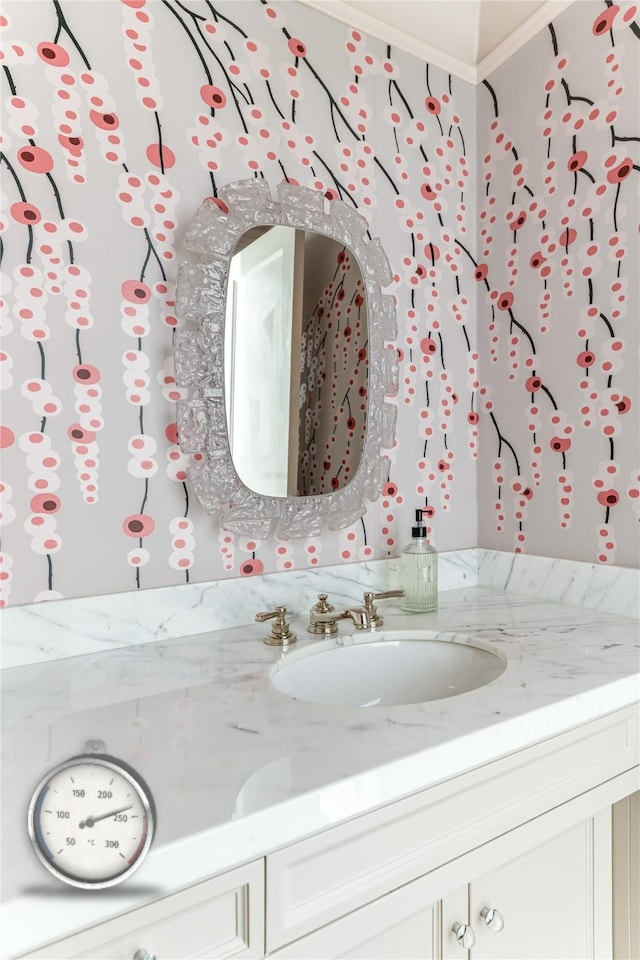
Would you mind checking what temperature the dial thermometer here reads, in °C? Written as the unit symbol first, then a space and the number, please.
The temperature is °C 237.5
